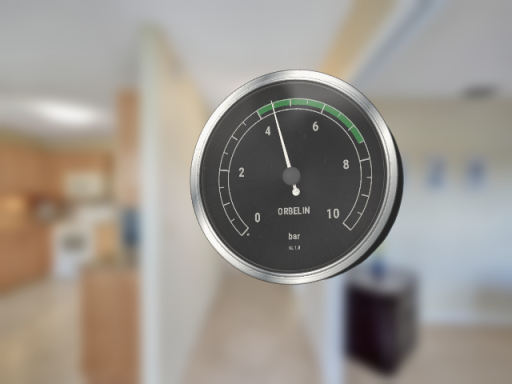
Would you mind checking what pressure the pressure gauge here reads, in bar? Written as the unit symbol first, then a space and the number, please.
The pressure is bar 4.5
